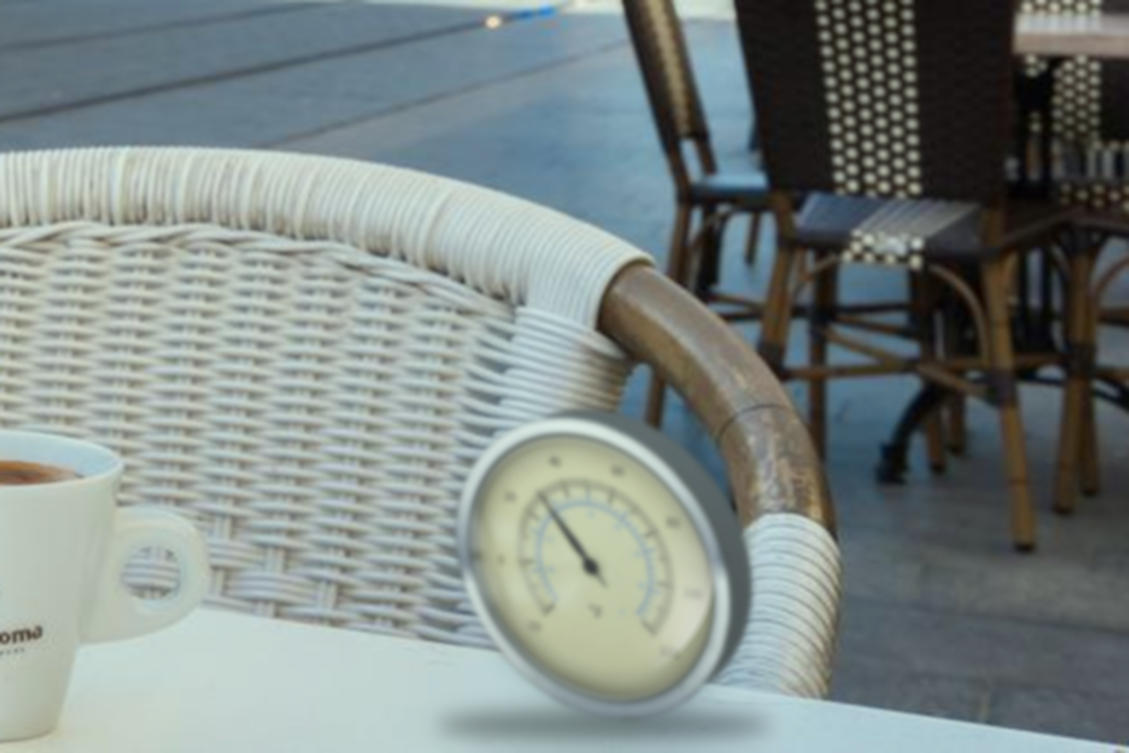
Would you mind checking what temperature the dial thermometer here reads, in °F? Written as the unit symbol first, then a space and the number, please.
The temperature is °F 30
